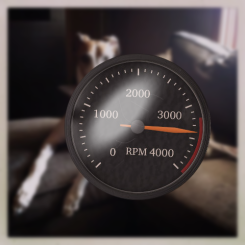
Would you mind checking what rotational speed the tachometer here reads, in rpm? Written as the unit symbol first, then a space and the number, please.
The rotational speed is rpm 3400
